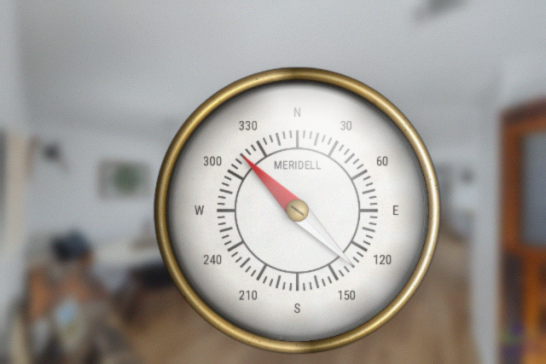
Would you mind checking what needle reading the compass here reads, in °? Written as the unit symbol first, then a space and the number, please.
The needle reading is ° 315
